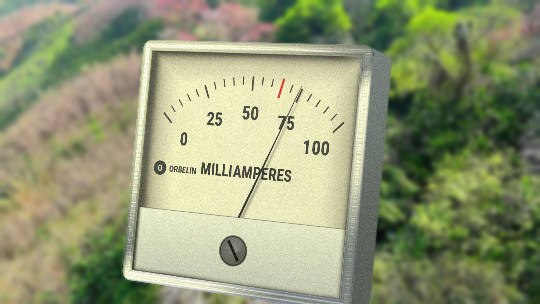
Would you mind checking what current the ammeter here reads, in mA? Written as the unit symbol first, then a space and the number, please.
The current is mA 75
